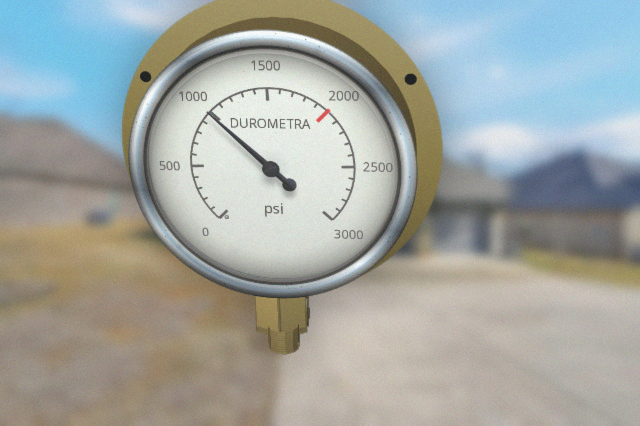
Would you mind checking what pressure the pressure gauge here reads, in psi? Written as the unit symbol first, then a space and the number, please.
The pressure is psi 1000
